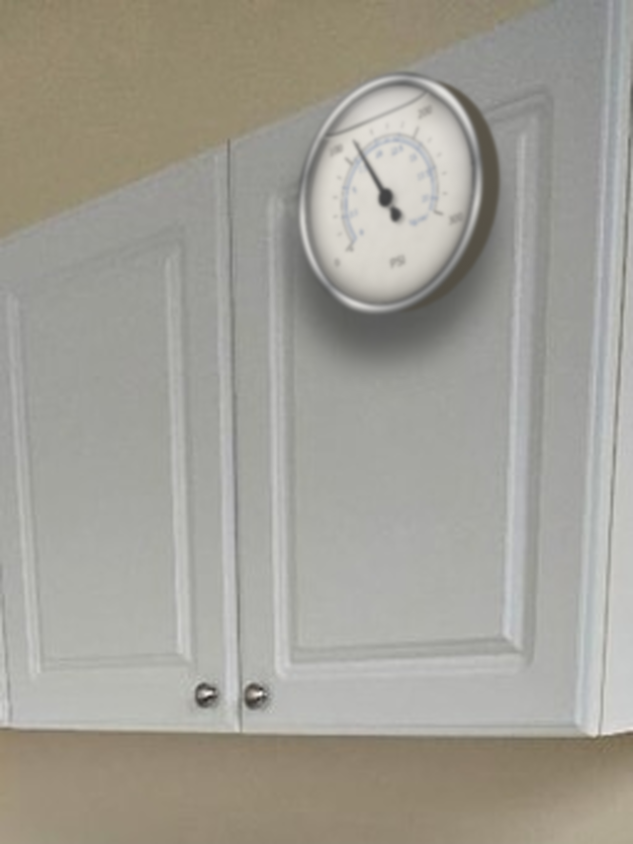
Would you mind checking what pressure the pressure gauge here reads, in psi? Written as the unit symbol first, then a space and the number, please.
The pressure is psi 120
